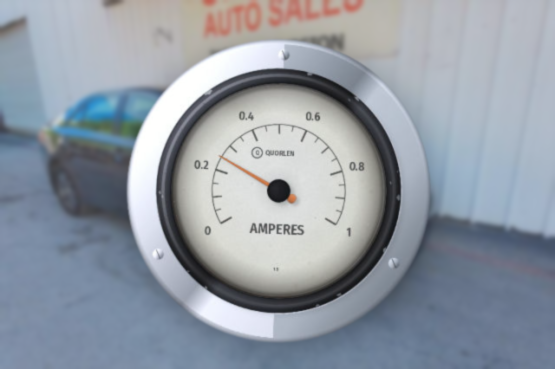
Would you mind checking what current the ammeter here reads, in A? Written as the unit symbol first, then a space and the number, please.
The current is A 0.25
